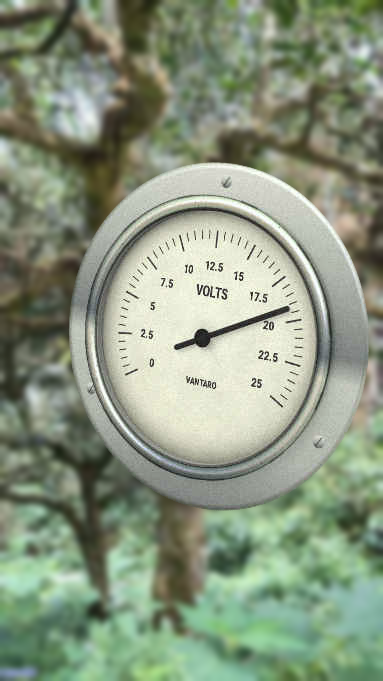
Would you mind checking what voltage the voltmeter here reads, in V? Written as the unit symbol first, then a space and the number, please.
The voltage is V 19.25
